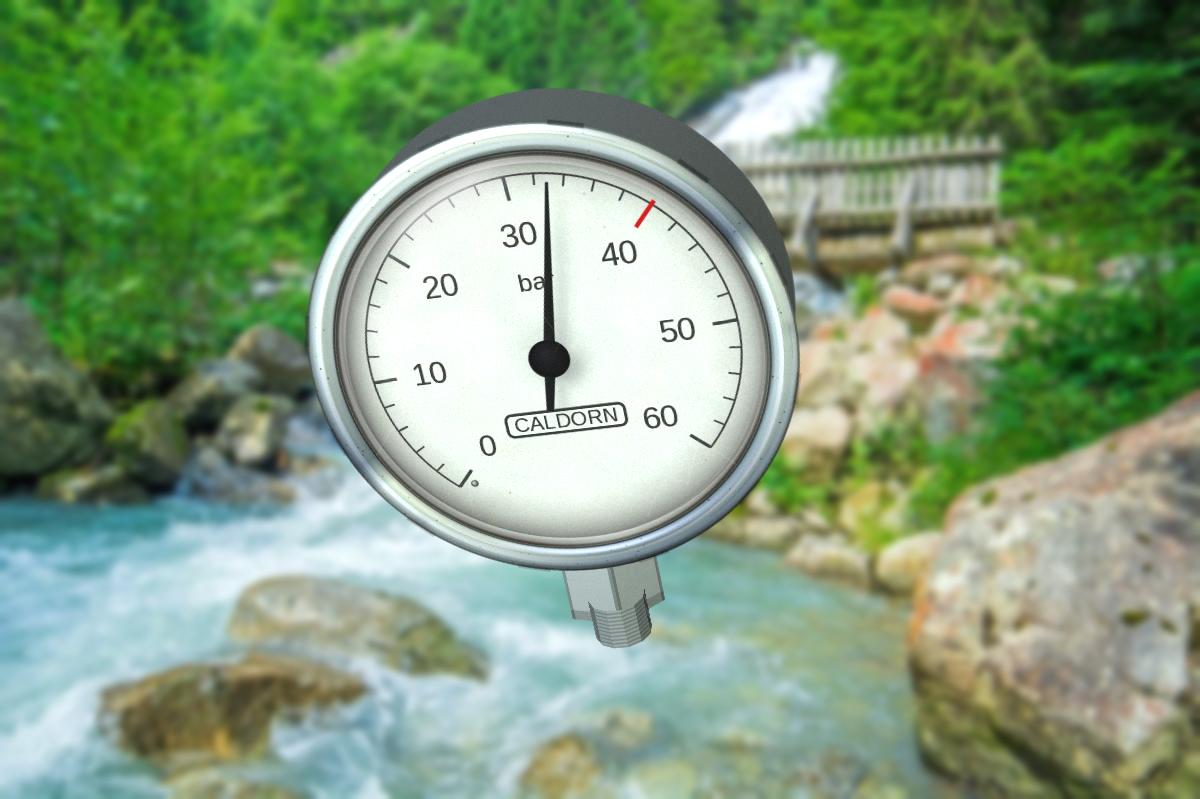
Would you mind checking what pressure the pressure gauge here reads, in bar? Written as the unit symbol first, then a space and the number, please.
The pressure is bar 33
